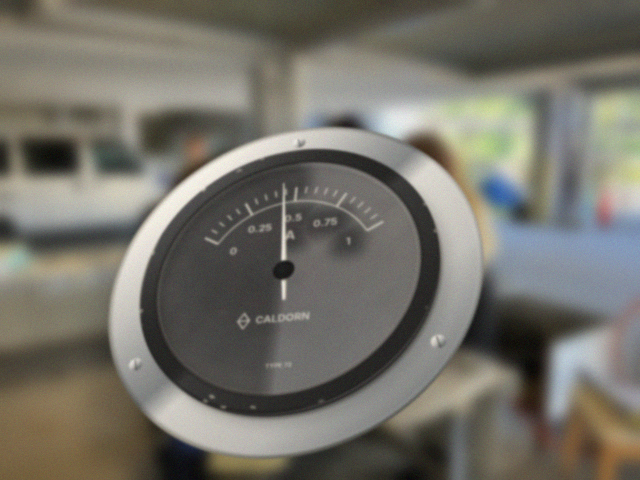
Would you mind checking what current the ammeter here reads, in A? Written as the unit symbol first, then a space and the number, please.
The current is A 0.45
